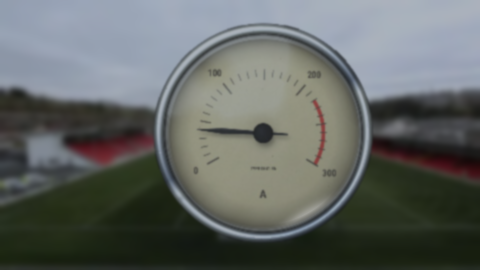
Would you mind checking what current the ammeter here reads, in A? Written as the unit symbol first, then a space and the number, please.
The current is A 40
